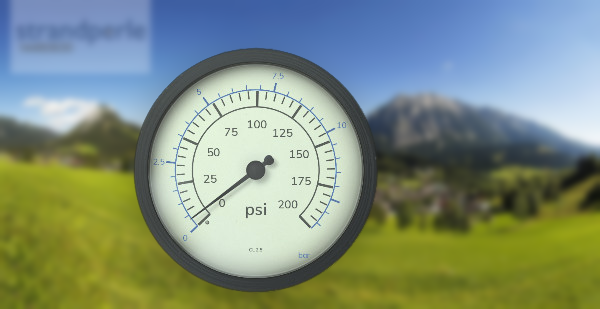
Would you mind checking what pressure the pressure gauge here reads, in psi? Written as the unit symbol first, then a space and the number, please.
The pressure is psi 5
